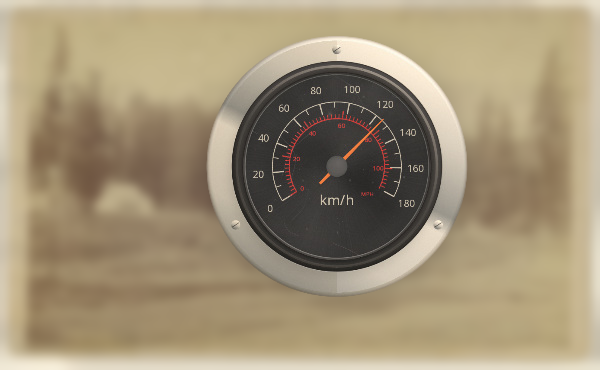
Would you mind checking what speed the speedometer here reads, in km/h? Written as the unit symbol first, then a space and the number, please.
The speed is km/h 125
